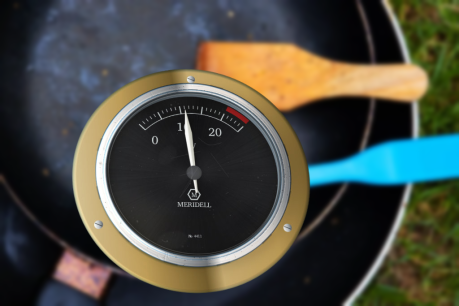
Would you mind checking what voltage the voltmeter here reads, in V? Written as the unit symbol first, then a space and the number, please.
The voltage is V 11
